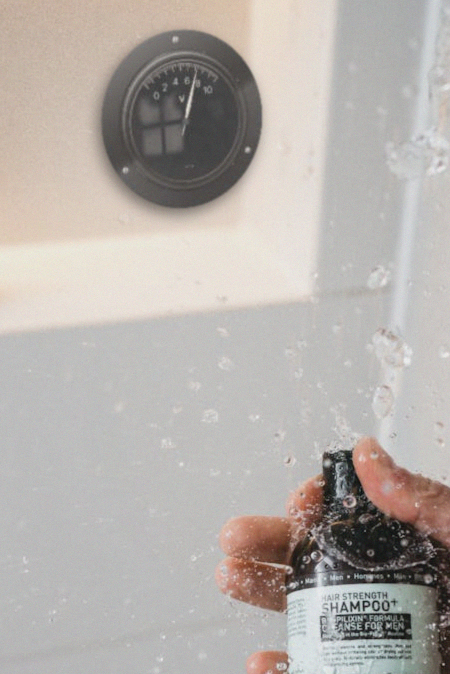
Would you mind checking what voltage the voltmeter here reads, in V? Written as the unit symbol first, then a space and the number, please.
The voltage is V 7
